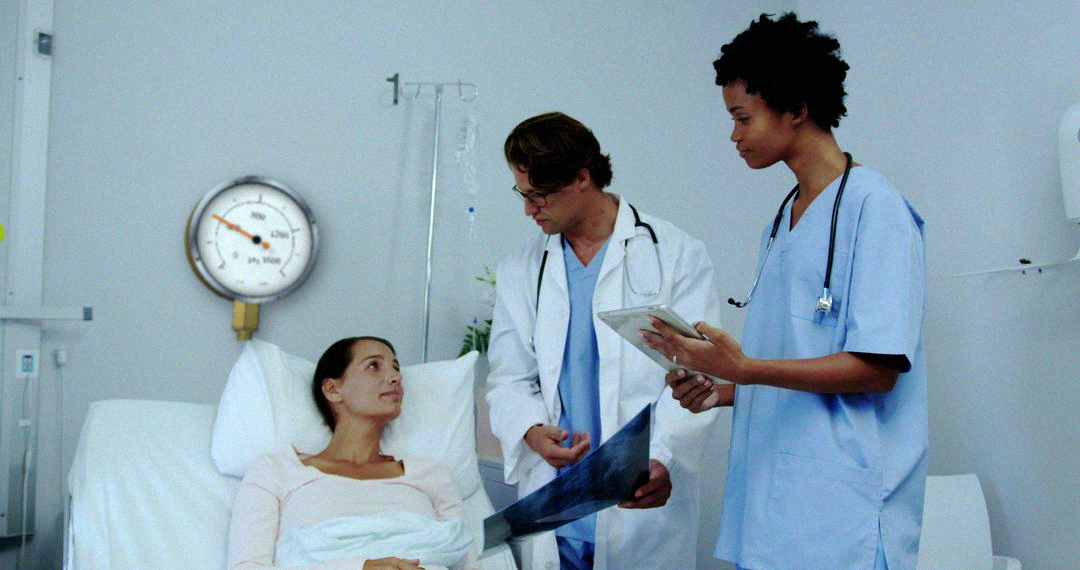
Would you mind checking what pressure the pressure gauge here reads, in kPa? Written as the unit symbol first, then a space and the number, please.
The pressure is kPa 400
